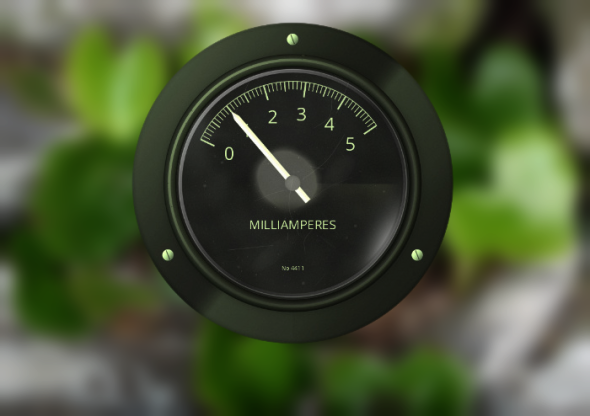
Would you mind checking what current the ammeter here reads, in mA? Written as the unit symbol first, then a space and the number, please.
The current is mA 1
